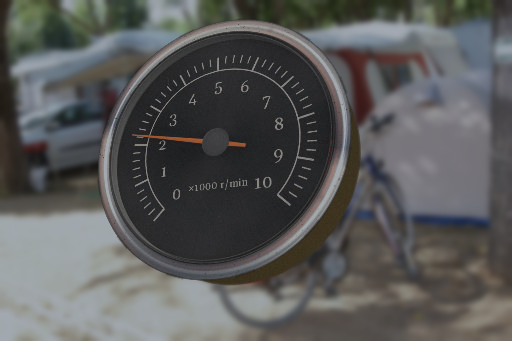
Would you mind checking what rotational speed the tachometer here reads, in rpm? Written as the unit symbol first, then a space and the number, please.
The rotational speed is rpm 2200
